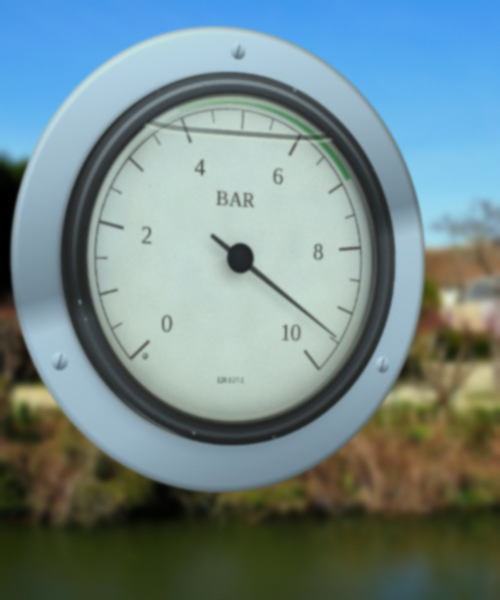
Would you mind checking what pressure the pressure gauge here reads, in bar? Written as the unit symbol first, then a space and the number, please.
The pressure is bar 9.5
